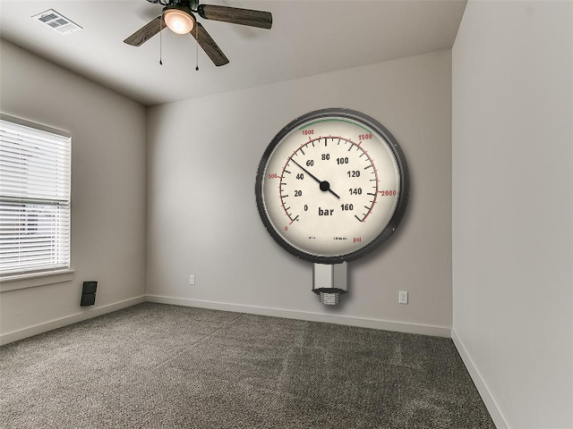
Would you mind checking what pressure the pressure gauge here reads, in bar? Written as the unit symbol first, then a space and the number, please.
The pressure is bar 50
